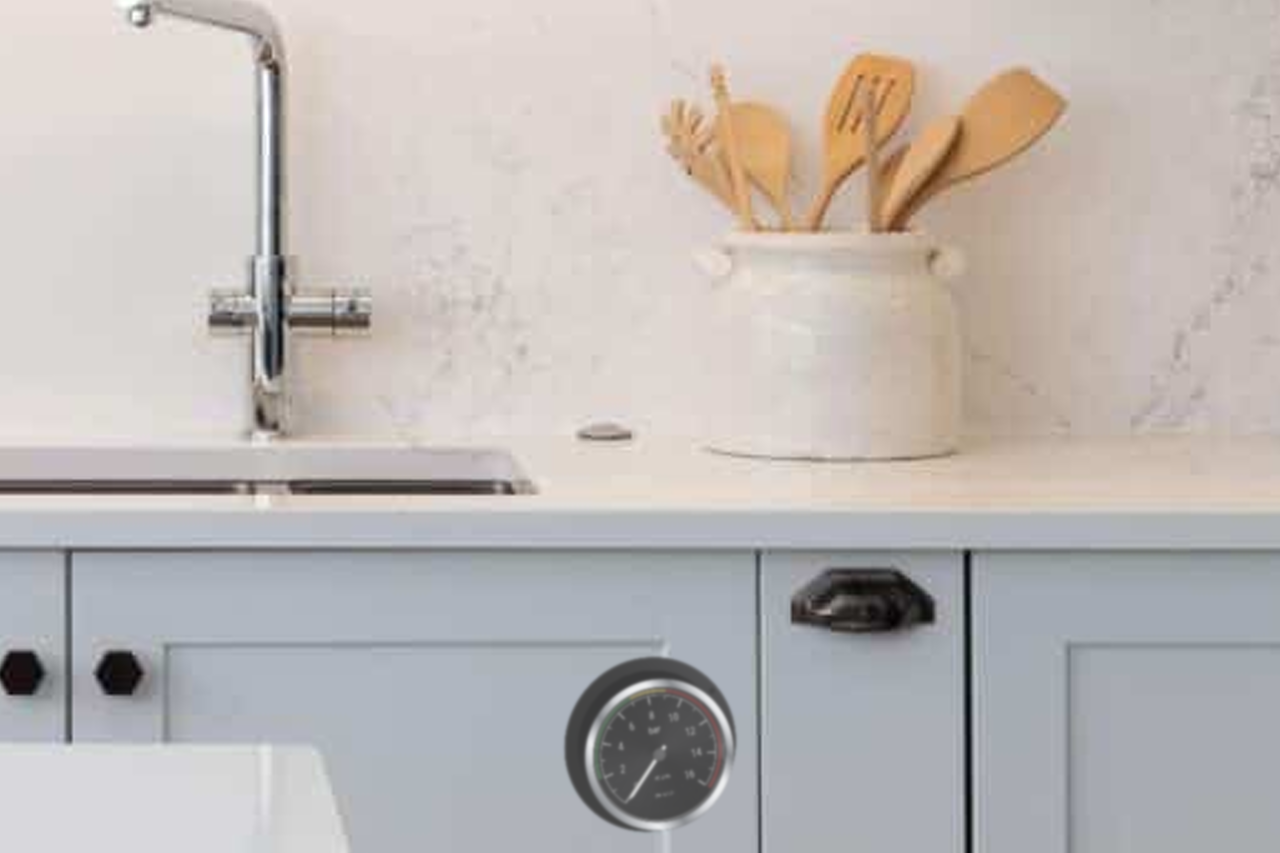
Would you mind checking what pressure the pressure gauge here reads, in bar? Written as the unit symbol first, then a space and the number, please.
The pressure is bar 0
